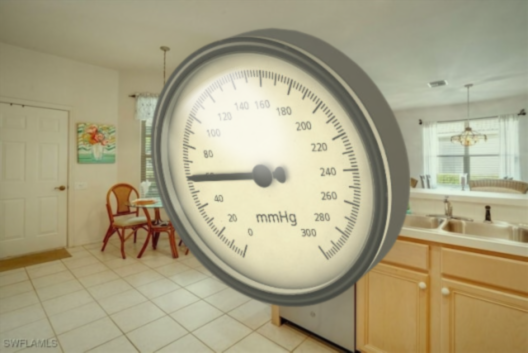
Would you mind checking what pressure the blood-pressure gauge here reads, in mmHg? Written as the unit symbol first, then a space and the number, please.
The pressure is mmHg 60
